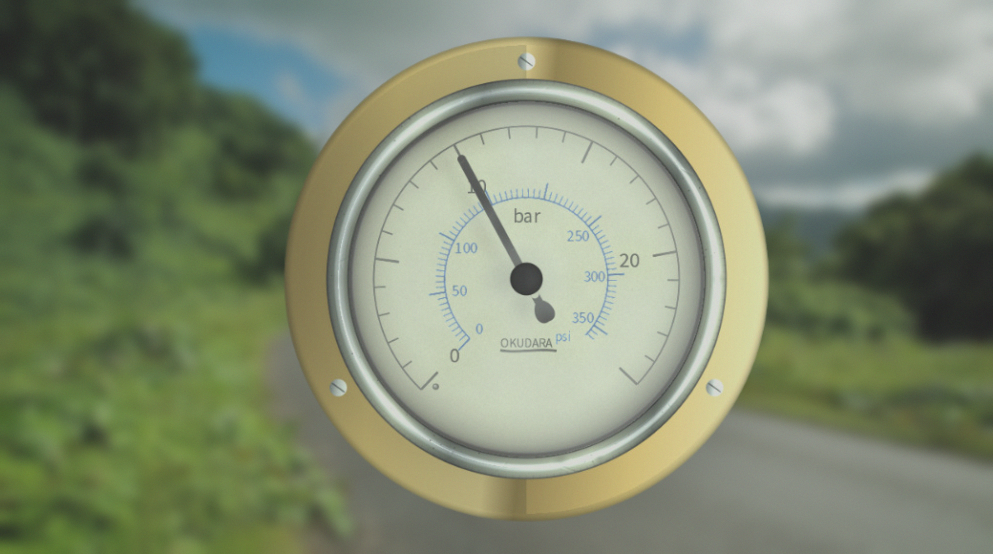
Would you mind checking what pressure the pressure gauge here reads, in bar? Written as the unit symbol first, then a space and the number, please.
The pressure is bar 10
